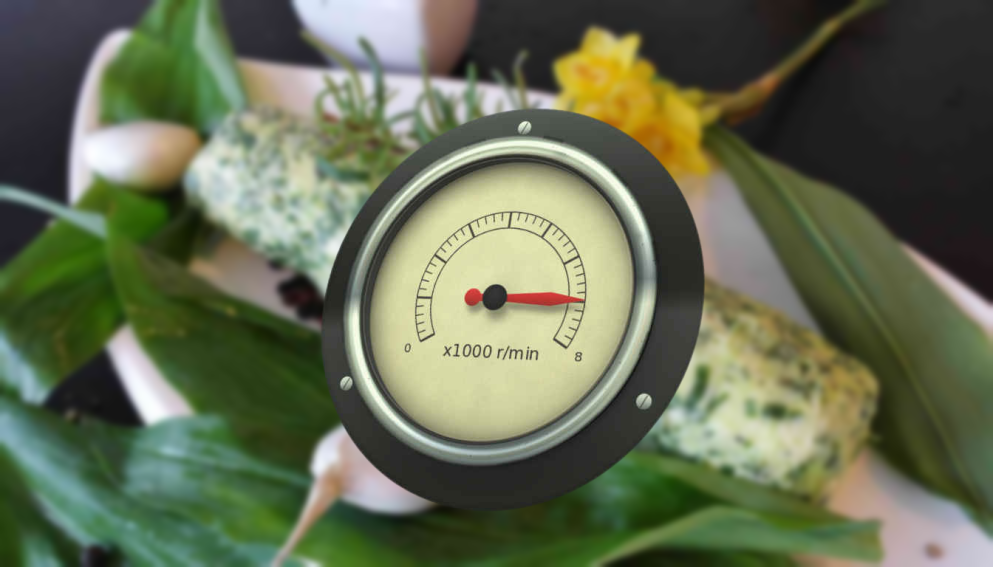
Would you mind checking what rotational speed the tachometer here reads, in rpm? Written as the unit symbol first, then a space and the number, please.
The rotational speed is rpm 7000
